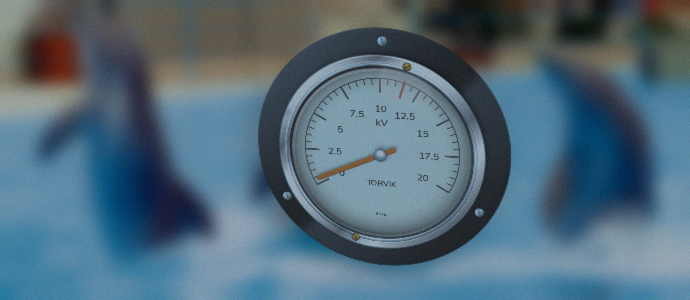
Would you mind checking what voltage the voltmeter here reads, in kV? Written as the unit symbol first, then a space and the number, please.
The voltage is kV 0.5
